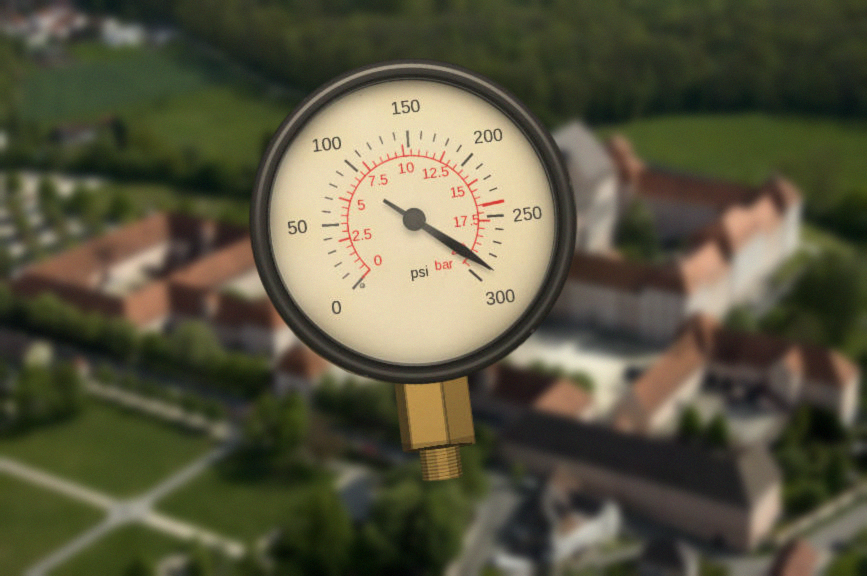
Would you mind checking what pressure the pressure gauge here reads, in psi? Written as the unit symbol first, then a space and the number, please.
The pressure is psi 290
